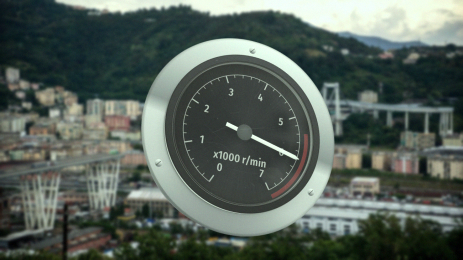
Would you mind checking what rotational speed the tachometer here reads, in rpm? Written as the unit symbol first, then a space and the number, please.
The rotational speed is rpm 6000
